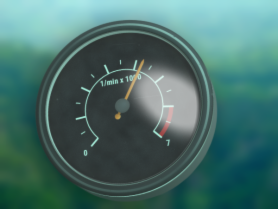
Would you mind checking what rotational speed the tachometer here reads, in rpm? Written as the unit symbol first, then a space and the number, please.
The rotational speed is rpm 4250
